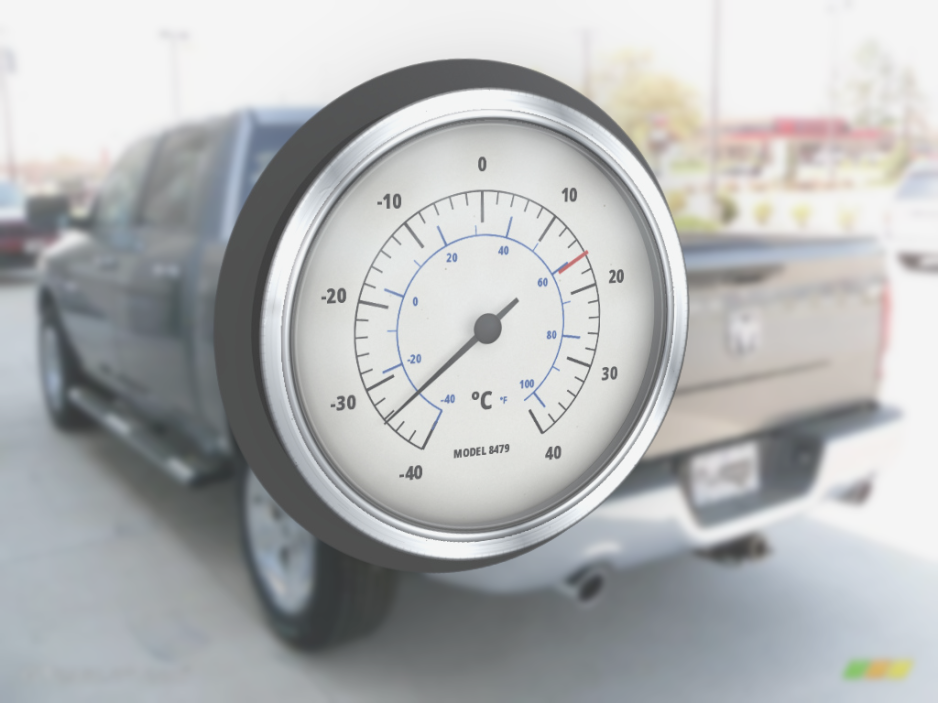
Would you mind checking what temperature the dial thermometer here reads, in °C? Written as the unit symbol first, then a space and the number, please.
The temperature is °C -34
